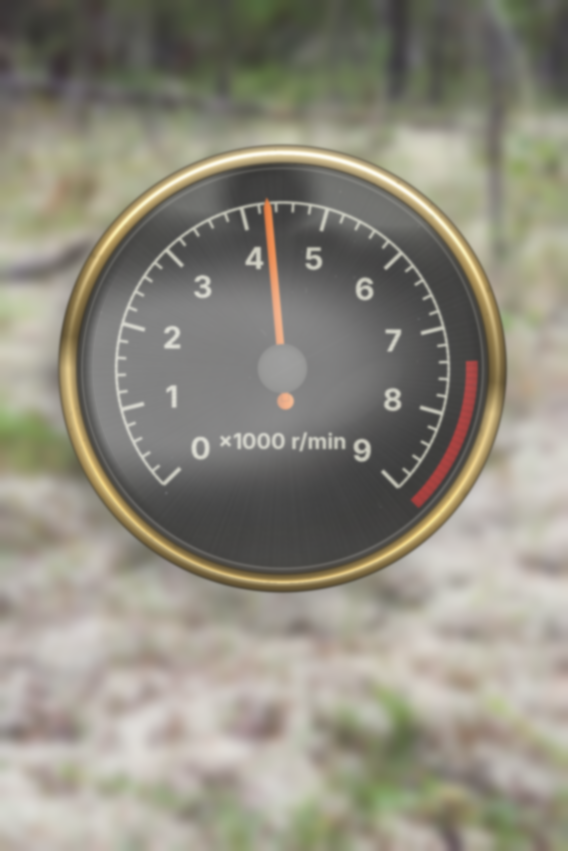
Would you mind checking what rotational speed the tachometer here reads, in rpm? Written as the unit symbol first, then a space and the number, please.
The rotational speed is rpm 4300
